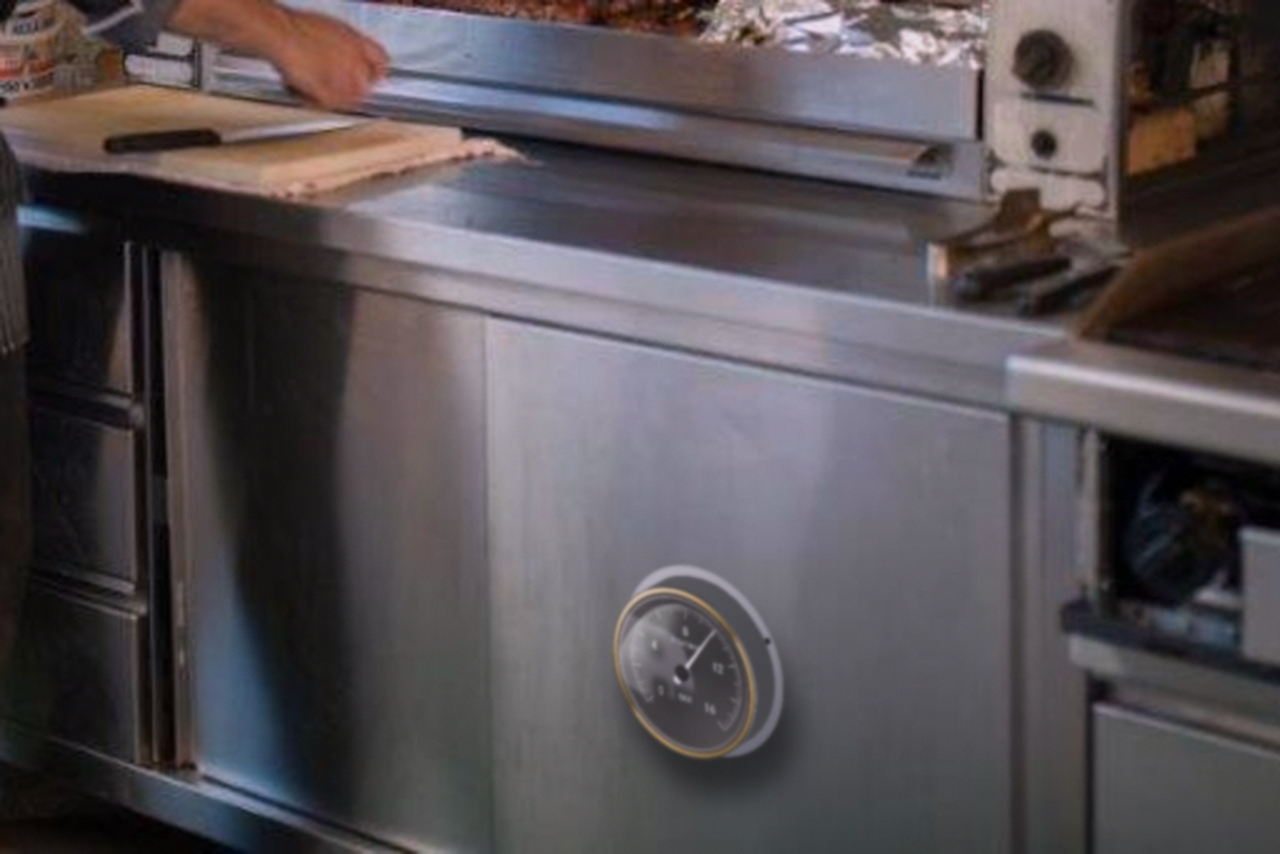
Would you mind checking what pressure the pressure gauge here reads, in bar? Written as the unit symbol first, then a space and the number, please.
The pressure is bar 10
